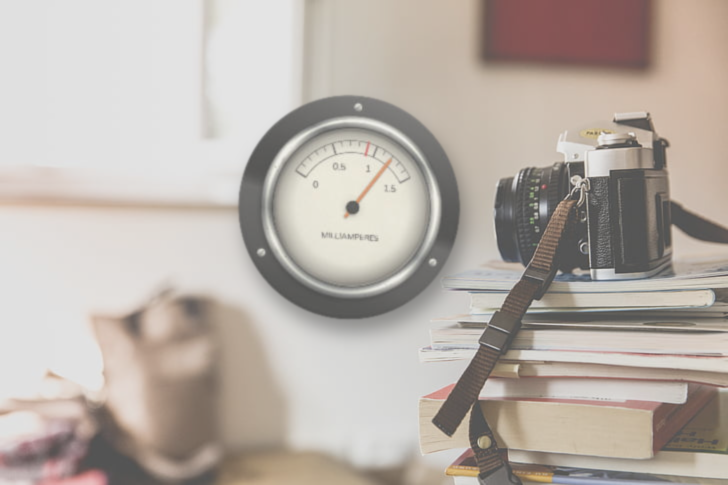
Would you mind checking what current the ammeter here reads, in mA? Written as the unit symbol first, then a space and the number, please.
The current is mA 1.2
